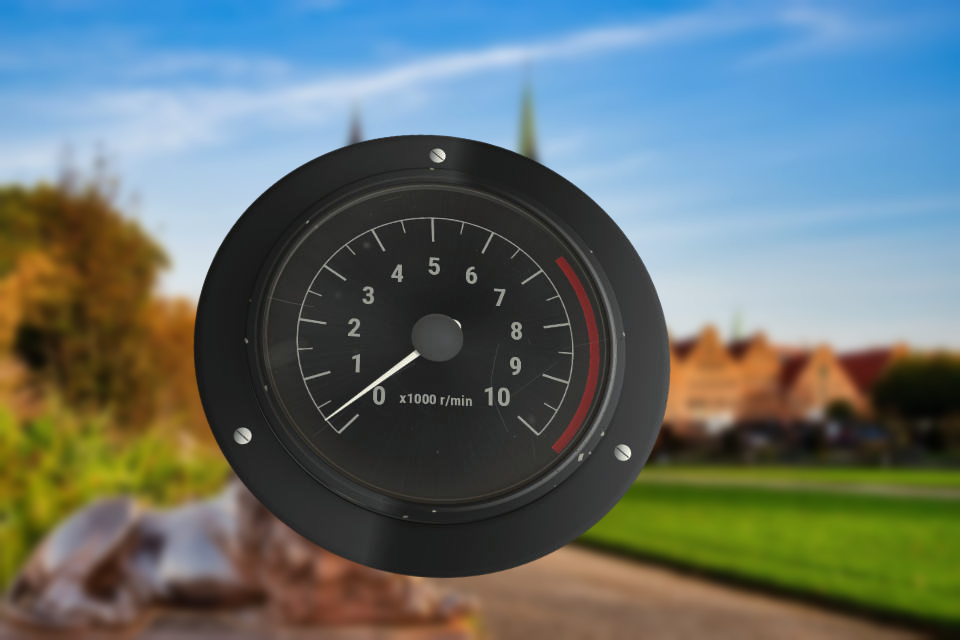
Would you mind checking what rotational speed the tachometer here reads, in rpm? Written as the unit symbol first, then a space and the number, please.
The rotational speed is rpm 250
